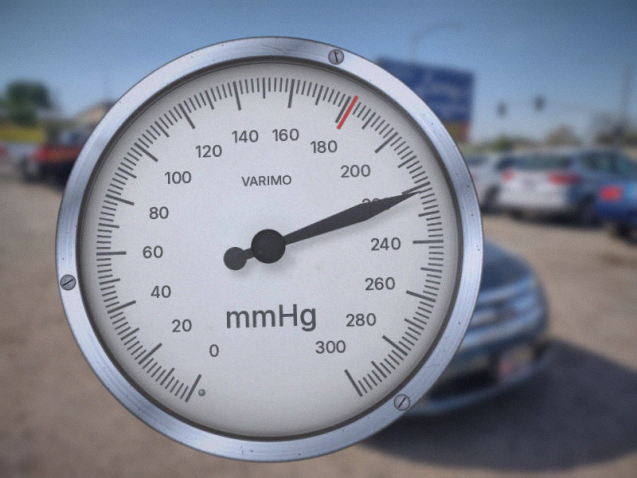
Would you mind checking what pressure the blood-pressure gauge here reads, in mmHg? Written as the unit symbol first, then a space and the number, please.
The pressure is mmHg 222
